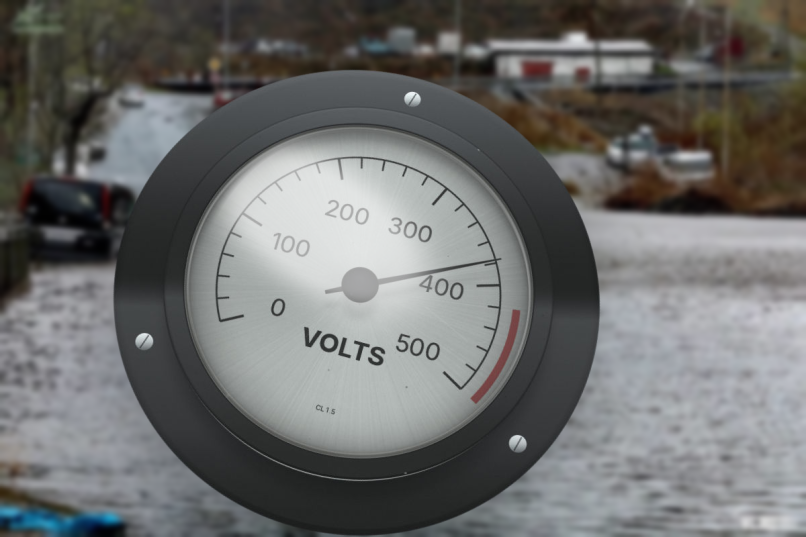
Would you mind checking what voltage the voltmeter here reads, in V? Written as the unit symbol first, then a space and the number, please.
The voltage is V 380
